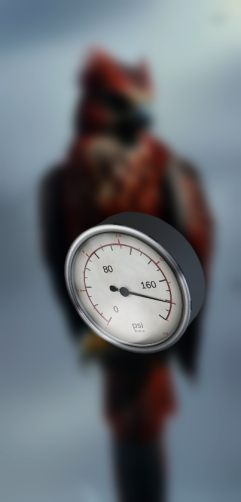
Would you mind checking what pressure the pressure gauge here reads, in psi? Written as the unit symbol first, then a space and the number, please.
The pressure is psi 180
